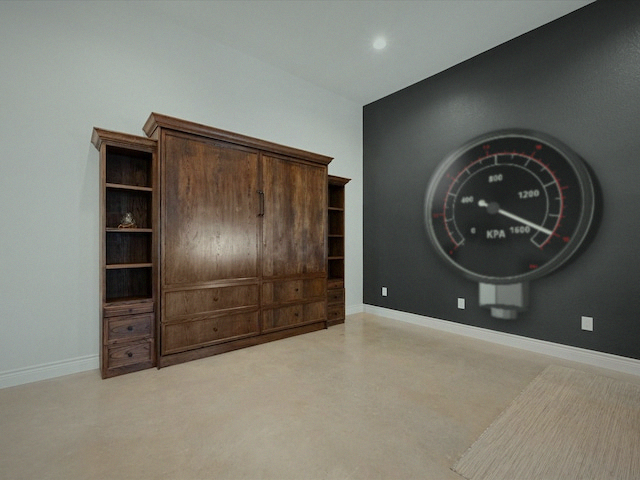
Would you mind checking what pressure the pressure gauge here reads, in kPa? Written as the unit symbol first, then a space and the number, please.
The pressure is kPa 1500
